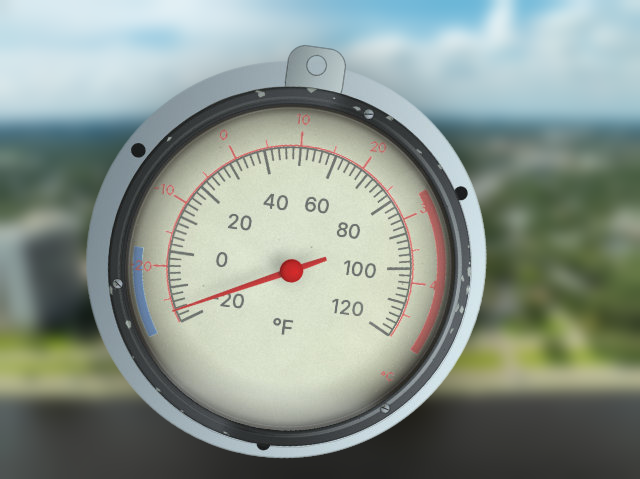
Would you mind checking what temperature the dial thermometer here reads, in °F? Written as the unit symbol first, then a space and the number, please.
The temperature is °F -16
